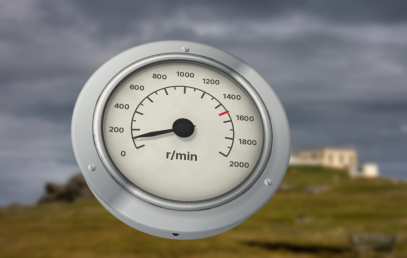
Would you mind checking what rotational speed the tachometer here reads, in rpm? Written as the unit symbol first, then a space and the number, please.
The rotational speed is rpm 100
